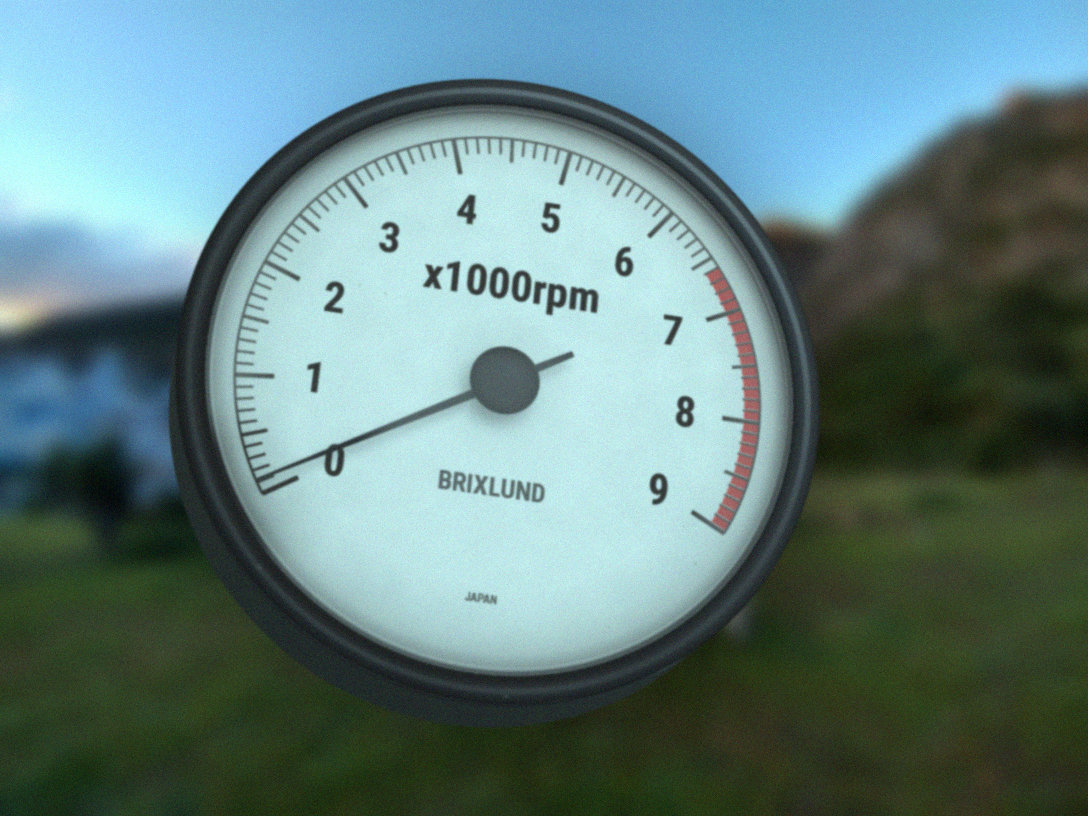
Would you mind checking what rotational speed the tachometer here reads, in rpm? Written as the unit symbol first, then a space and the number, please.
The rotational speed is rpm 100
